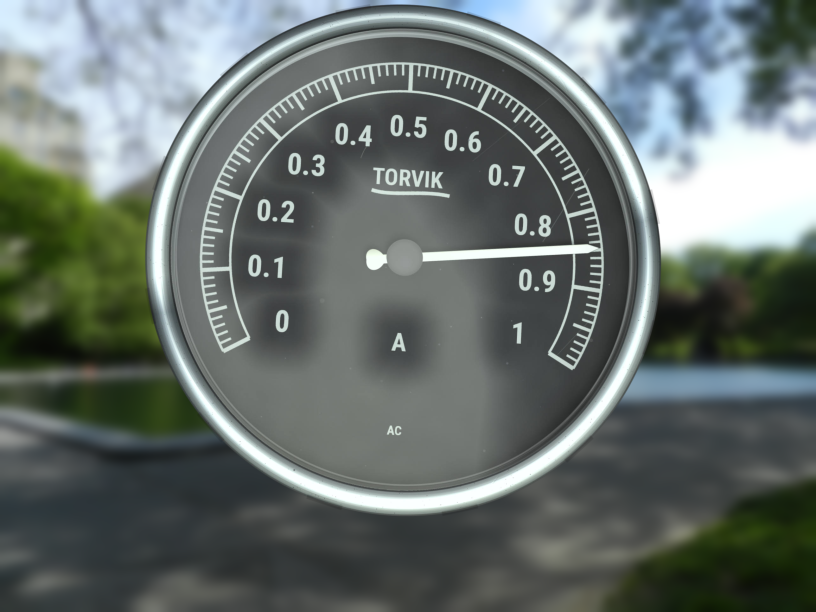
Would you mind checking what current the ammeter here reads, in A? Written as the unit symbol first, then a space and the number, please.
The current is A 0.85
